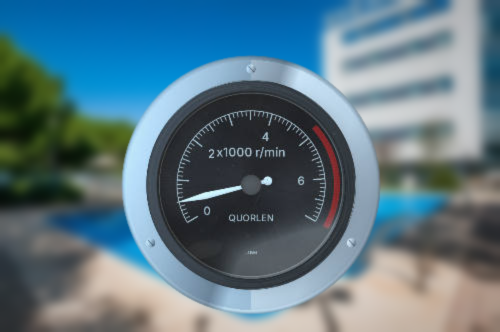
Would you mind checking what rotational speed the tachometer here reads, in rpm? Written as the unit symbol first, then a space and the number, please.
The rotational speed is rpm 500
